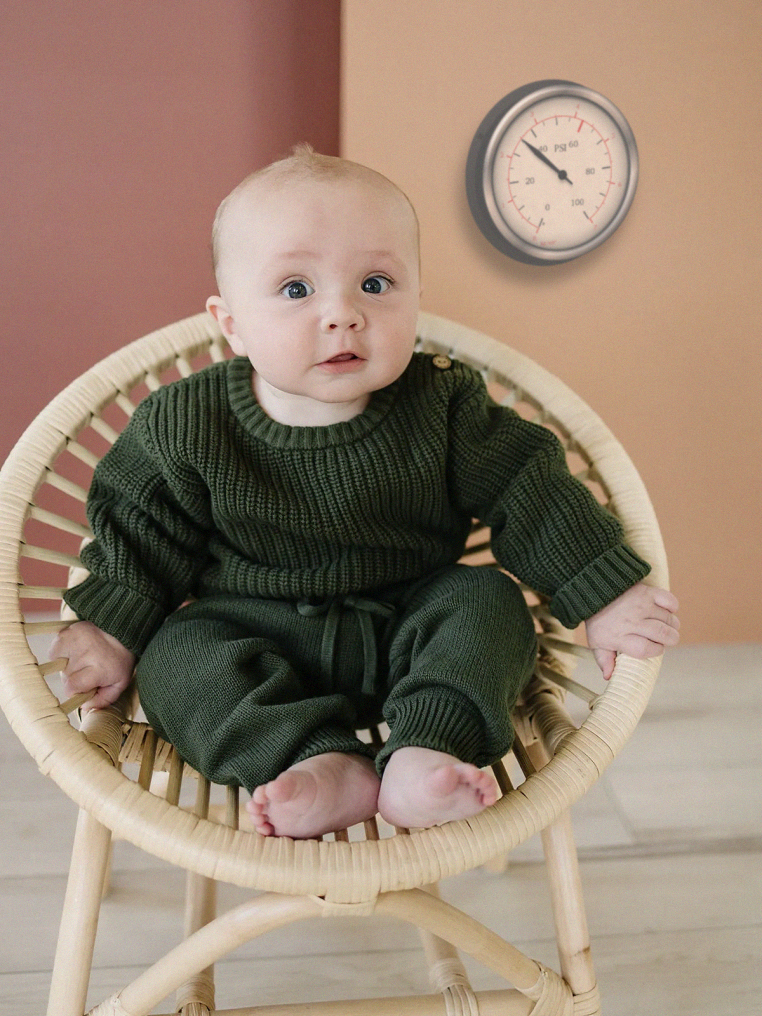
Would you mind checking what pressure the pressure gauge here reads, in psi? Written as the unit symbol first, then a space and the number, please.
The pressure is psi 35
